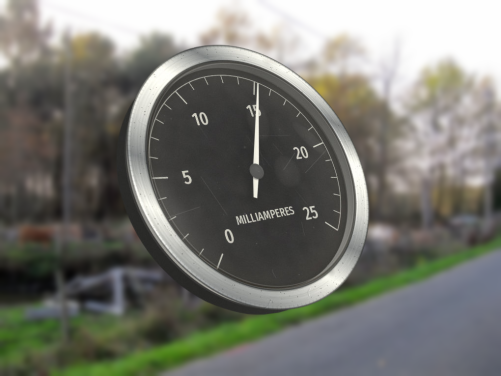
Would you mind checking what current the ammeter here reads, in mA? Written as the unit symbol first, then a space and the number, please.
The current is mA 15
